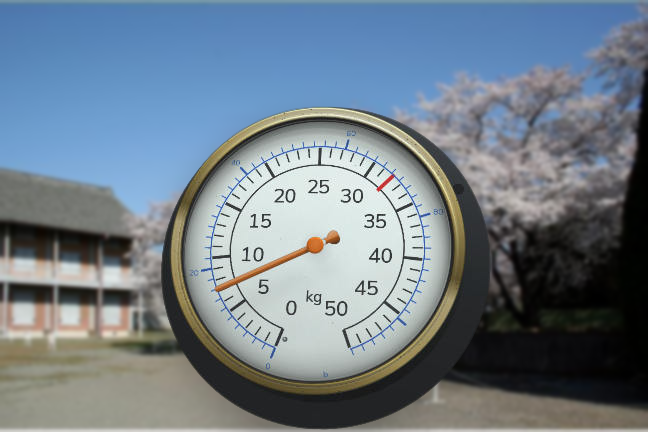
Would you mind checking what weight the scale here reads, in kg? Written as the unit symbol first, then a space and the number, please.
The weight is kg 7
